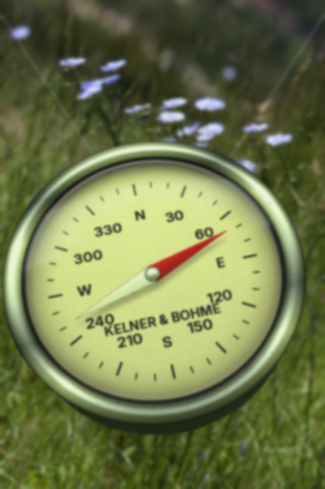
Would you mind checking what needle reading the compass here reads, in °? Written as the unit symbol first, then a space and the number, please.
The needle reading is ° 70
